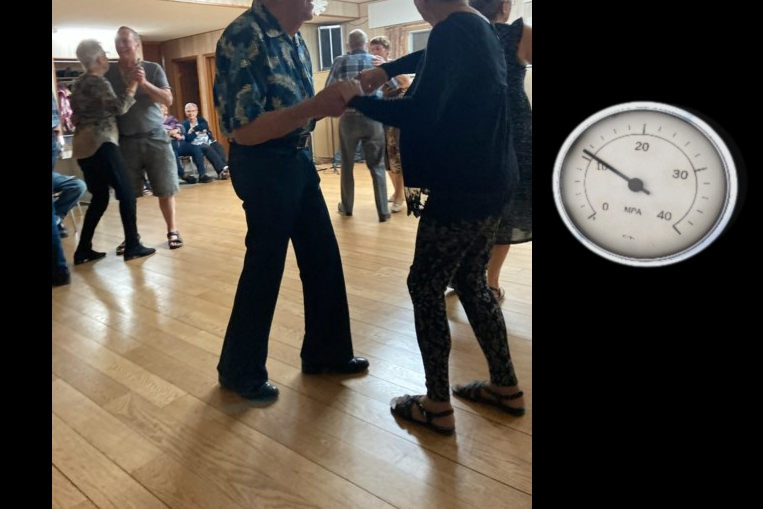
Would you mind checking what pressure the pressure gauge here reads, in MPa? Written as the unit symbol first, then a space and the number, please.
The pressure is MPa 11
